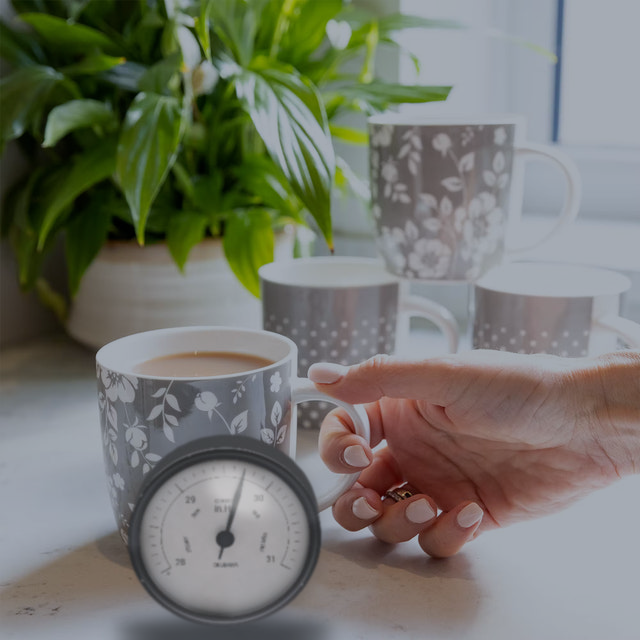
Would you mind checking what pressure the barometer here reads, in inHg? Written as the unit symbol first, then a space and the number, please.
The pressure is inHg 29.7
